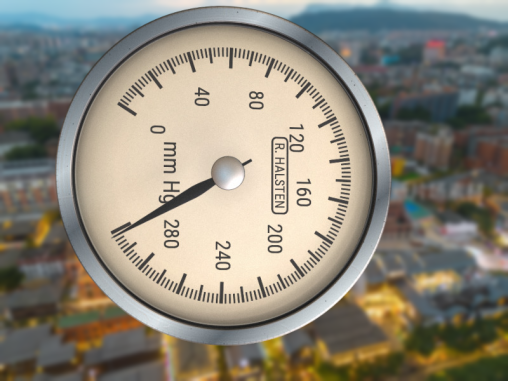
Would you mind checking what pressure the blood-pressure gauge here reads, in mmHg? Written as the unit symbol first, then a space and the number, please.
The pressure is mmHg 298
